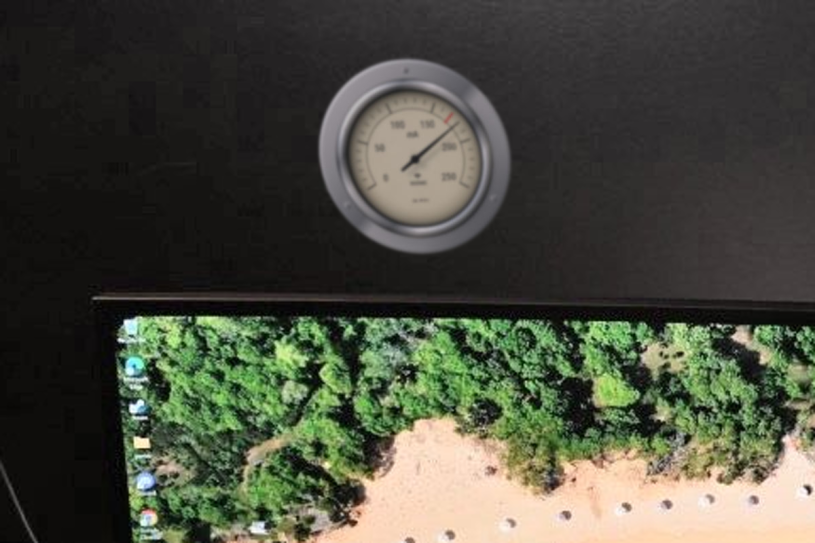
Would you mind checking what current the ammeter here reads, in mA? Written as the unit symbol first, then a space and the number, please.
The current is mA 180
